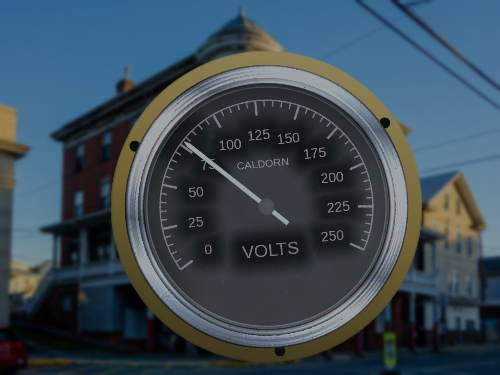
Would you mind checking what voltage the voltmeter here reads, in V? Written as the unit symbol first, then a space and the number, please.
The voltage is V 77.5
